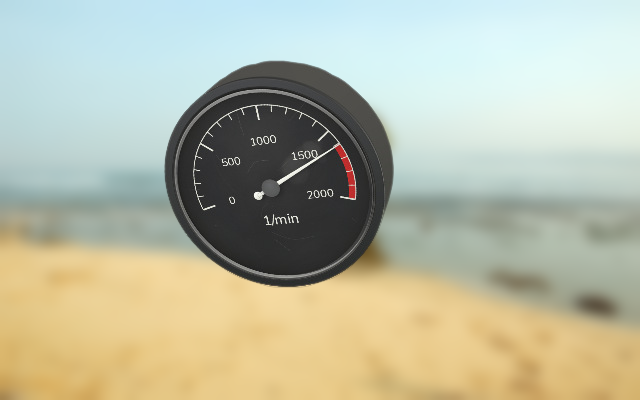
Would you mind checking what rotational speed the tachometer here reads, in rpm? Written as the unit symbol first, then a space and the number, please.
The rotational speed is rpm 1600
